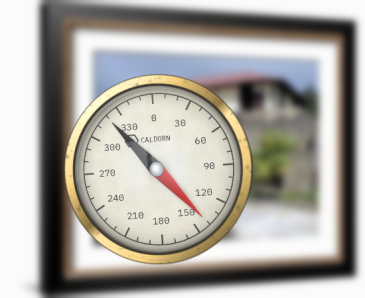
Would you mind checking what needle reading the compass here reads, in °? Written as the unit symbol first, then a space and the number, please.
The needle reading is ° 140
